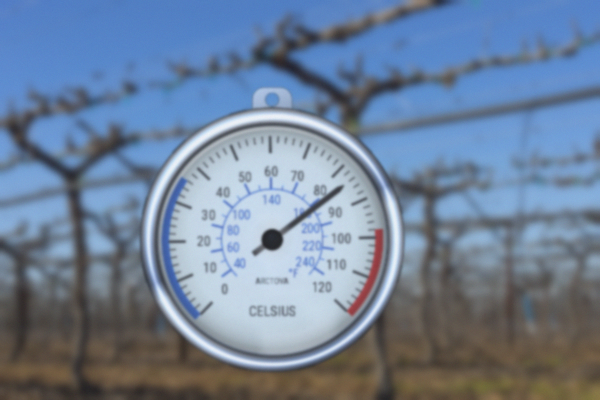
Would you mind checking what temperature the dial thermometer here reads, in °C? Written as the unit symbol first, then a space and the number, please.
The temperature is °C 84
